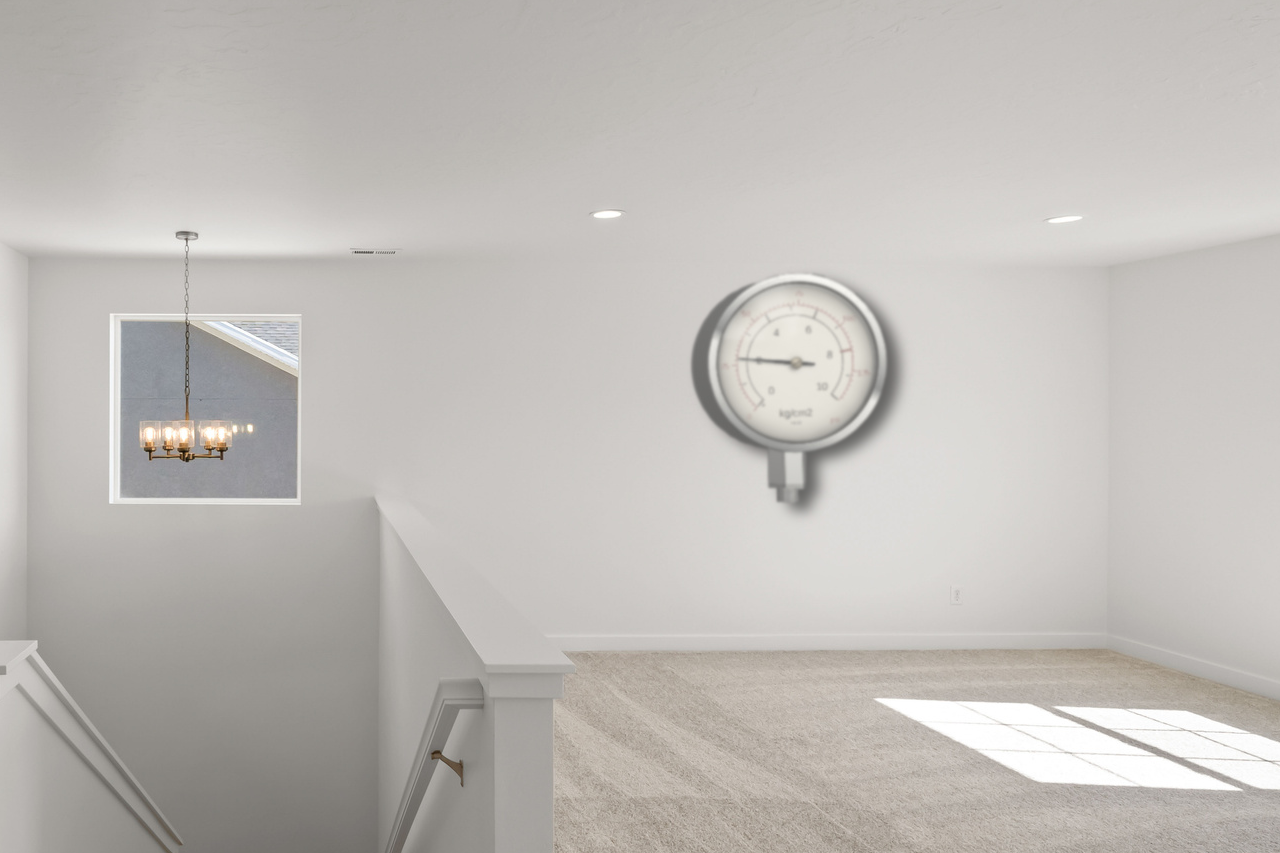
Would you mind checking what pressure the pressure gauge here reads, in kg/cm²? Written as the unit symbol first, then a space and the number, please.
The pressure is kg/cm² 2
